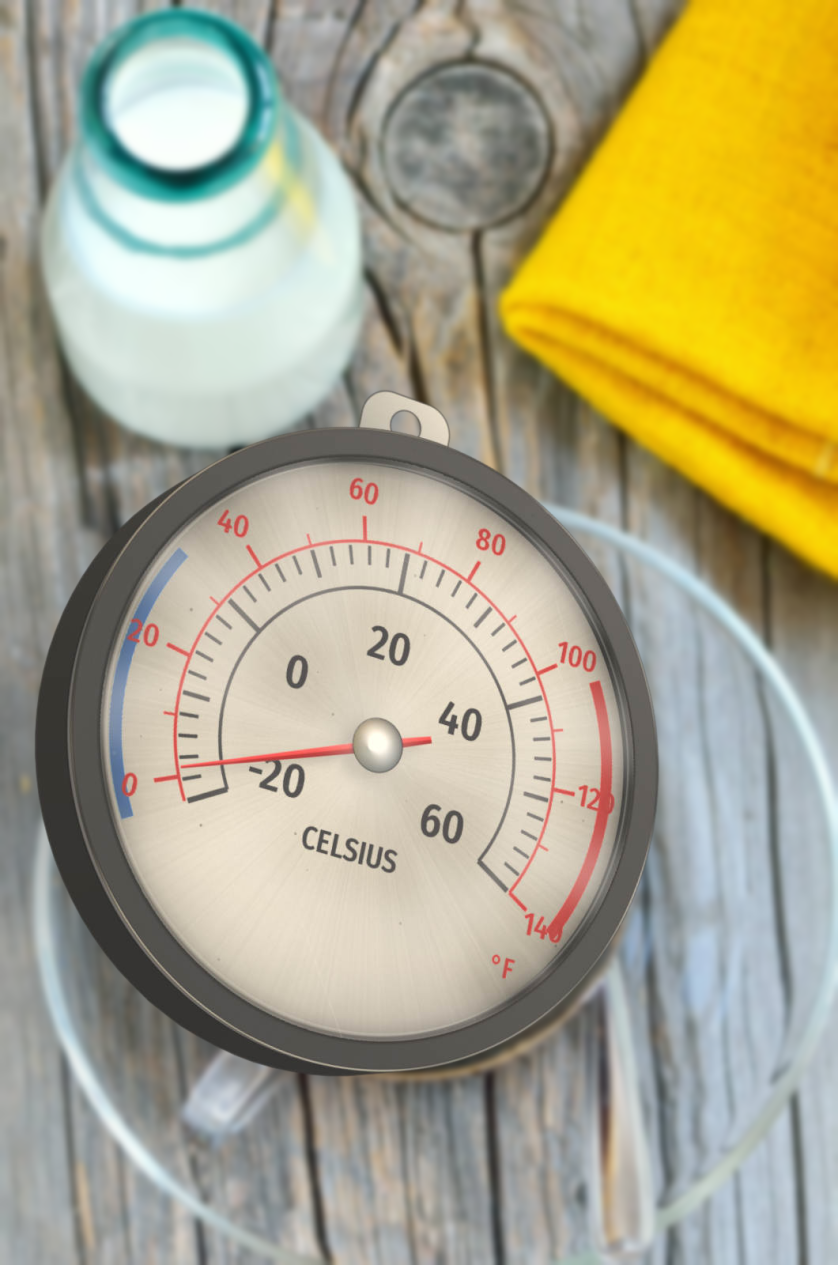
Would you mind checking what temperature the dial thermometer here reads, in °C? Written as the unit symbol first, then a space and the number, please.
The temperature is °C -17
